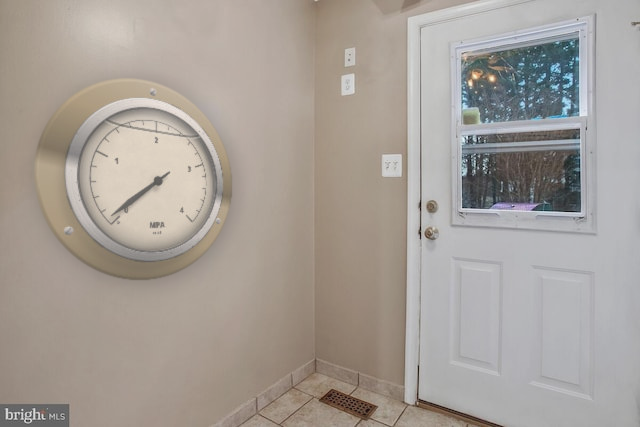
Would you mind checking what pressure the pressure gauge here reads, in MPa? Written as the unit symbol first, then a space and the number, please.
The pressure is MPa 0.1
